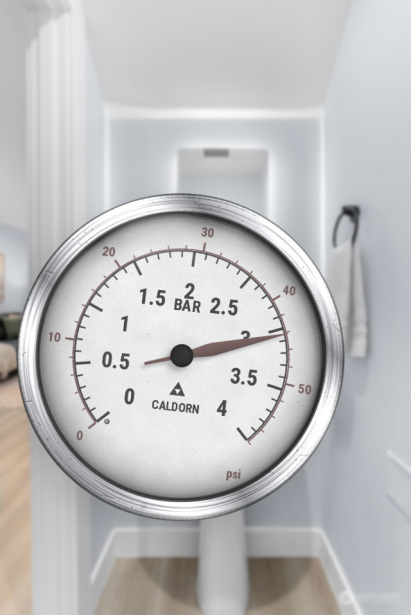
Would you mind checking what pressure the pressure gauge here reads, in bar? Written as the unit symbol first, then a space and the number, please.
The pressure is bar 3.05
